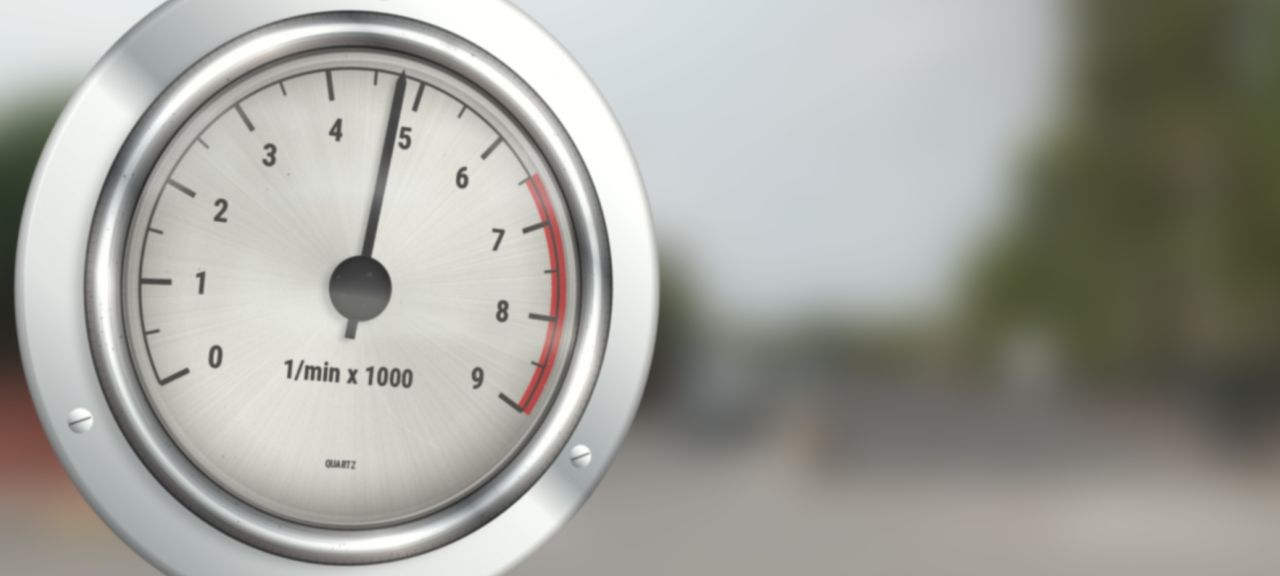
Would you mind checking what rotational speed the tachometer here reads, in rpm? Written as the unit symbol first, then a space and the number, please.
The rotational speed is rpm 4750
